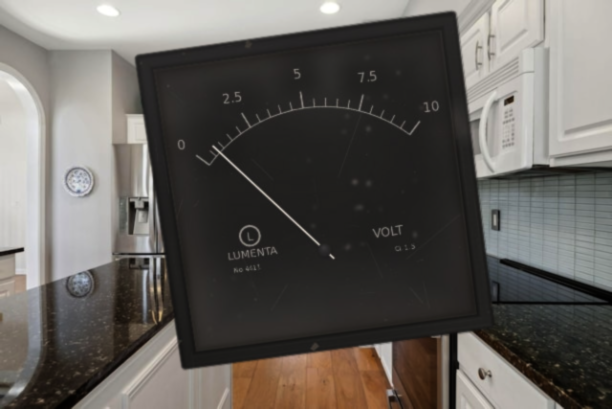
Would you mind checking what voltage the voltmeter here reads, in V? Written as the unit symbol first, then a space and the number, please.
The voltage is V 0.75
